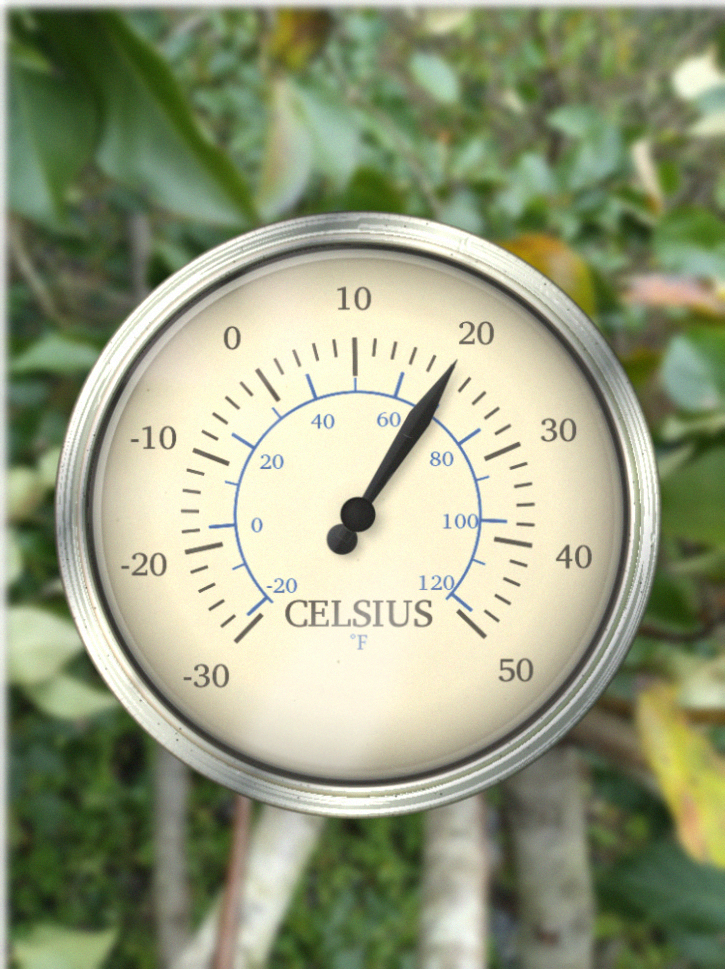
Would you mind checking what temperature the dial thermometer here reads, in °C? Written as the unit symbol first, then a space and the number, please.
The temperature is °C 20
